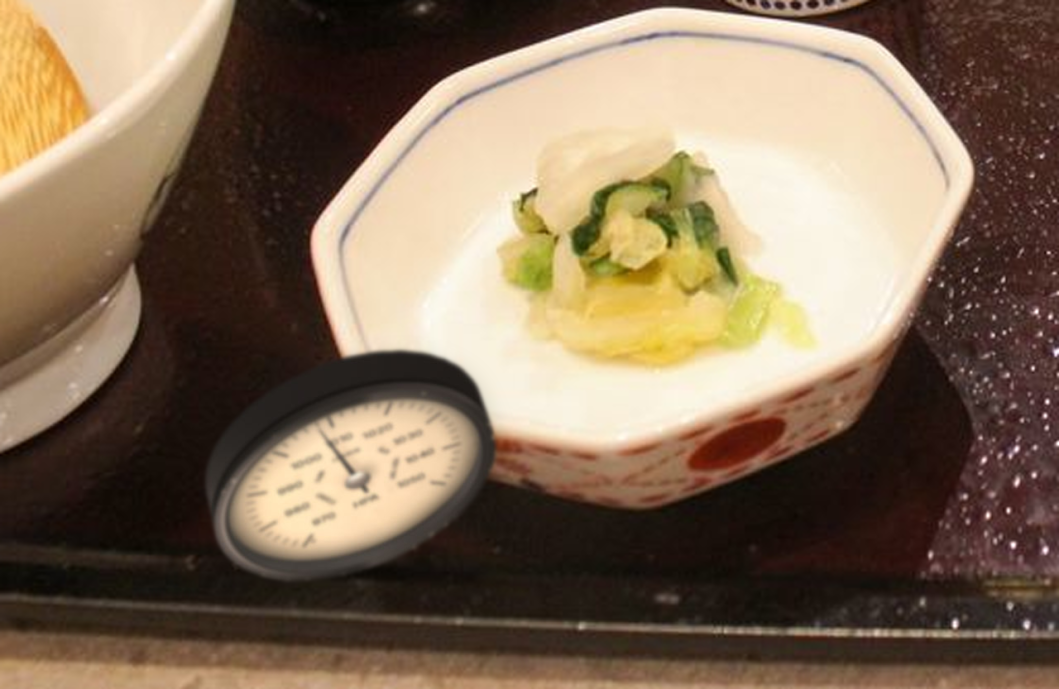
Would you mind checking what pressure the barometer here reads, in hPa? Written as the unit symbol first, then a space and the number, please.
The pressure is hPa 1008
